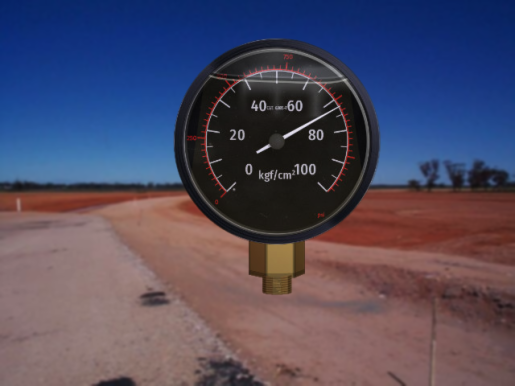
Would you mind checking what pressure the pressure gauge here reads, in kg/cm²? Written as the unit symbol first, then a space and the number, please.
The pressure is kg/cm² 72.5
